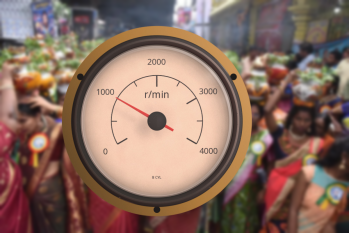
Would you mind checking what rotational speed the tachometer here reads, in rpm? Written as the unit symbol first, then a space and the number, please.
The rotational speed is rpm 1000
